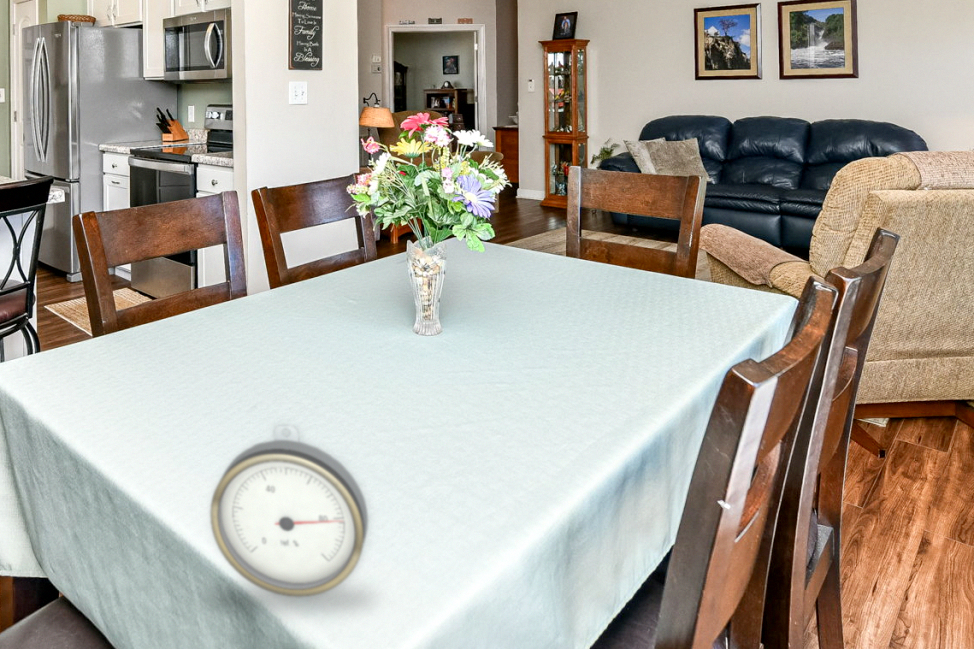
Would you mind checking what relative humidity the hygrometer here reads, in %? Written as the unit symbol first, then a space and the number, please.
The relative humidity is % 80
